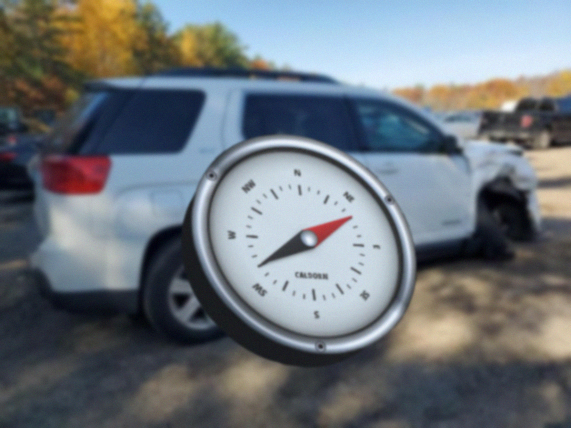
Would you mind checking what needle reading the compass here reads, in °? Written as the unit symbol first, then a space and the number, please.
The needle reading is ° 60
